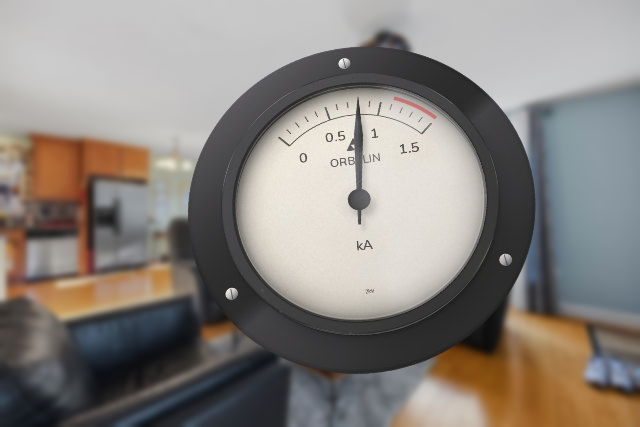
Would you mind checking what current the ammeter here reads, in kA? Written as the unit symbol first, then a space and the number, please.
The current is kA 0.8
